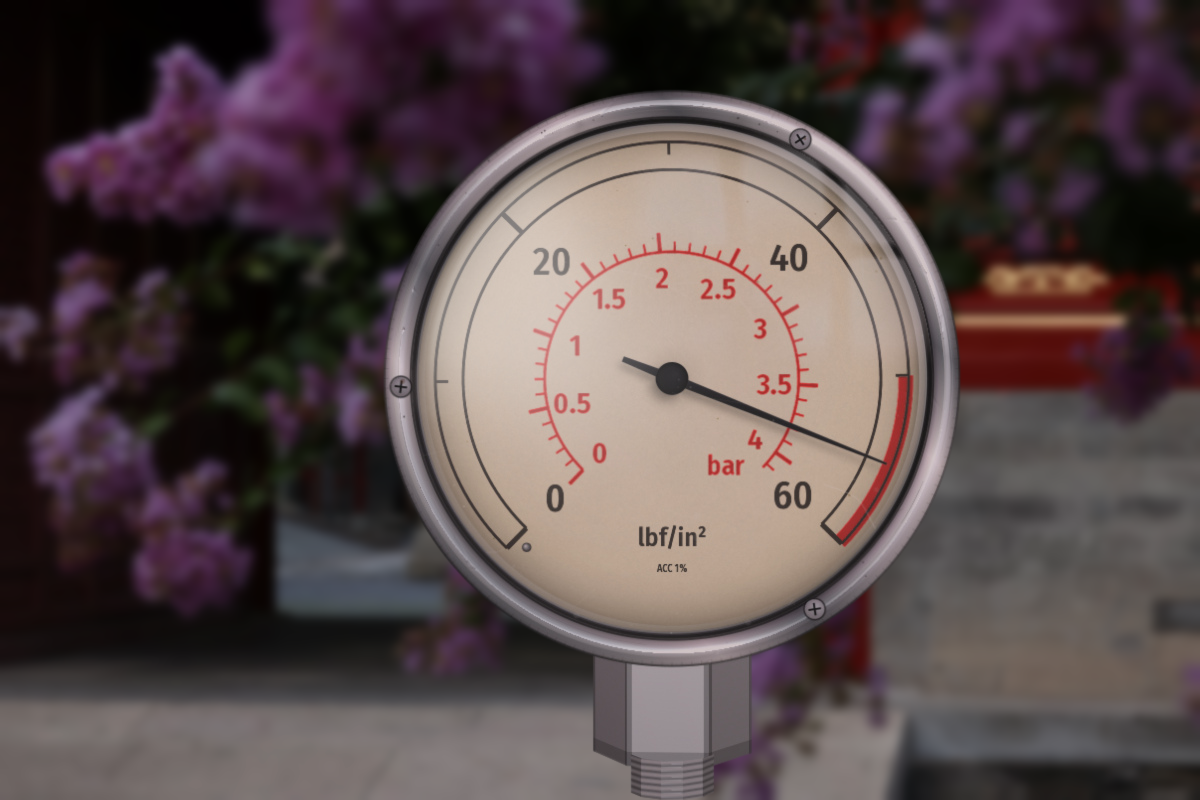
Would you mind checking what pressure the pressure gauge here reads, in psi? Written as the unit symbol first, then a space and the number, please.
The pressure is psi 55
